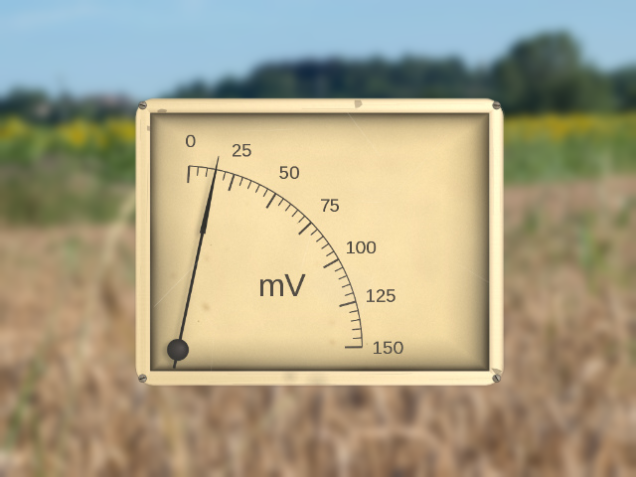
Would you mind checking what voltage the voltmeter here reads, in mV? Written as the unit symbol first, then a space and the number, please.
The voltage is mV 15
